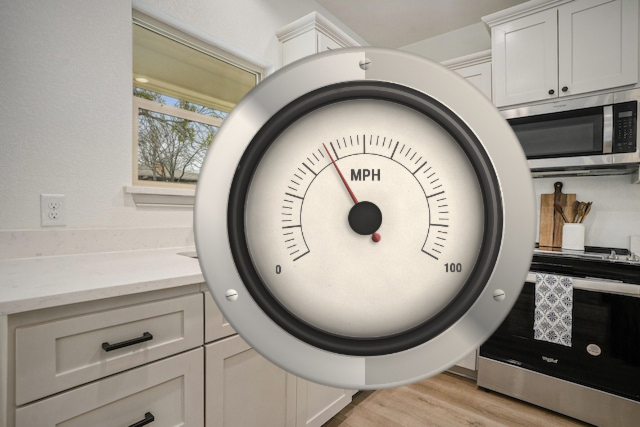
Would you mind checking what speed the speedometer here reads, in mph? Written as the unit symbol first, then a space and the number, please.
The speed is mph 38
